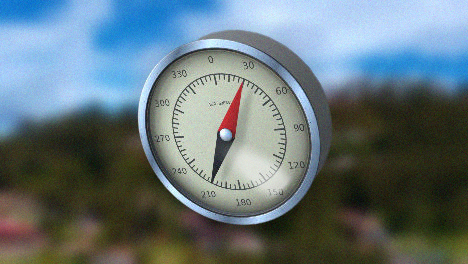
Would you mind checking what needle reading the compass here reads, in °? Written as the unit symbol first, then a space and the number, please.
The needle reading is ° 30
